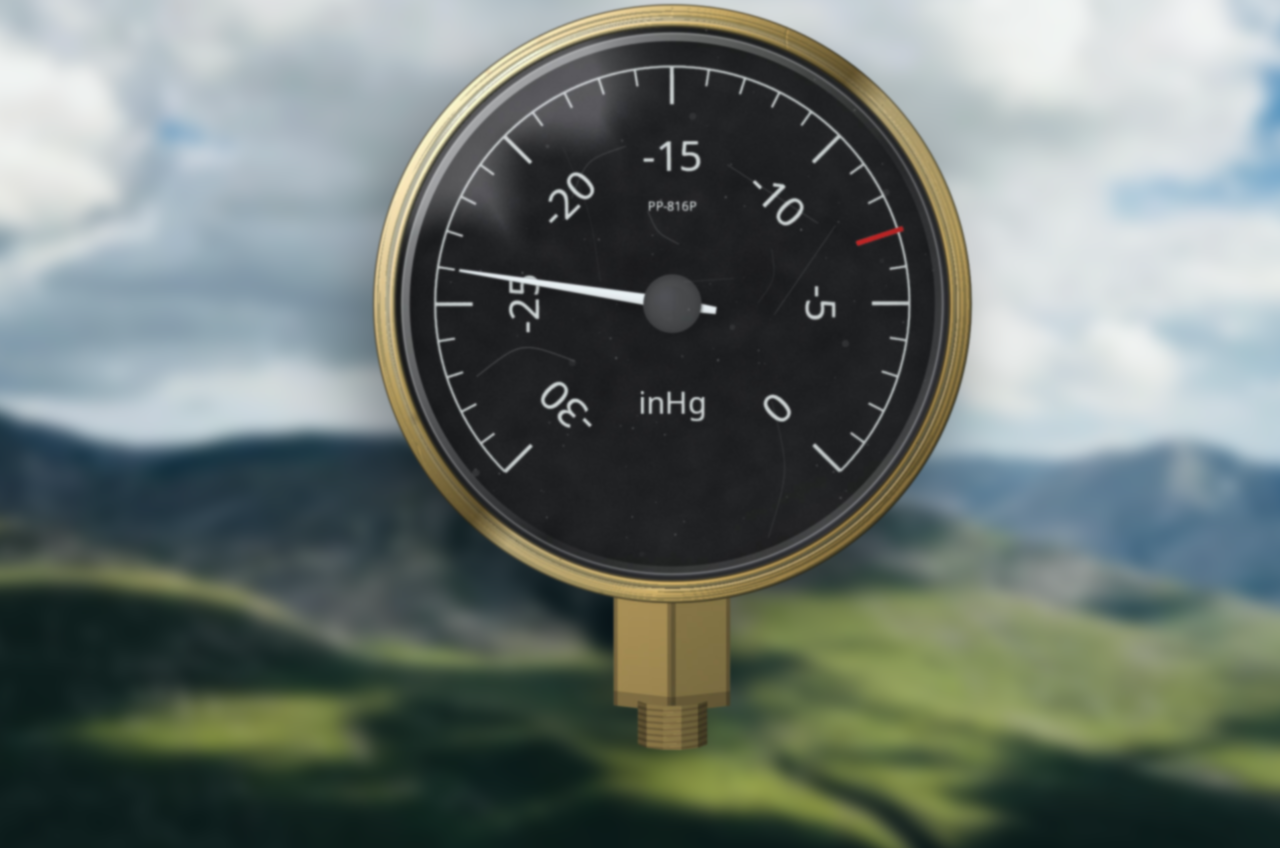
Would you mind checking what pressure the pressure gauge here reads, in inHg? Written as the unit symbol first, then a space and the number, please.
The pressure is inHg -24
